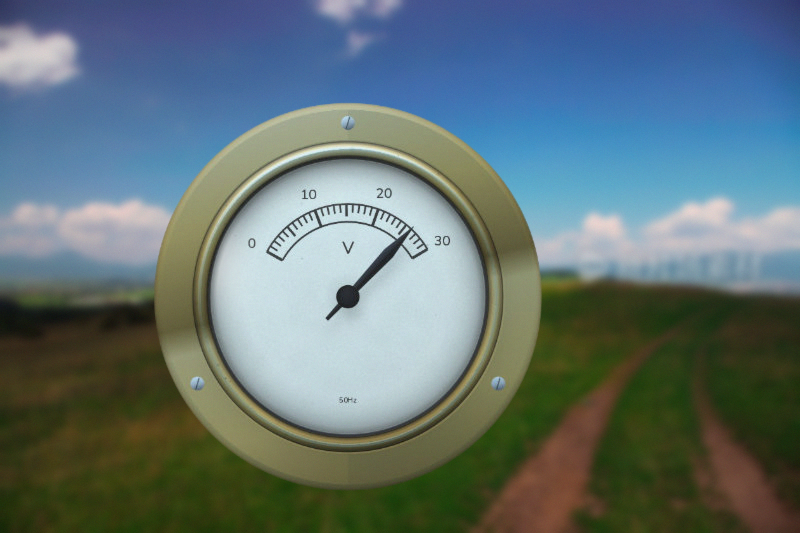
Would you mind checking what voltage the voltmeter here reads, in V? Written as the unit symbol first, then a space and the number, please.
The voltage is V 26
